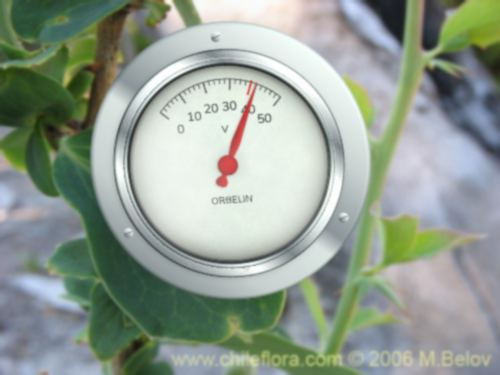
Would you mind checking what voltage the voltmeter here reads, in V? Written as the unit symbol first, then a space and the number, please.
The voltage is V 40
